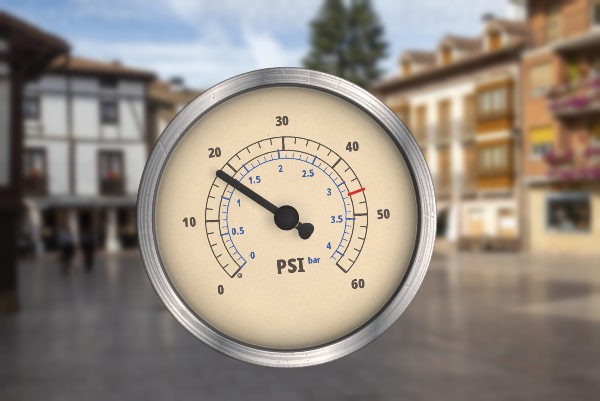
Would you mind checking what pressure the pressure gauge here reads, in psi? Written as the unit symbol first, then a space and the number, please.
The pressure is psi 18
